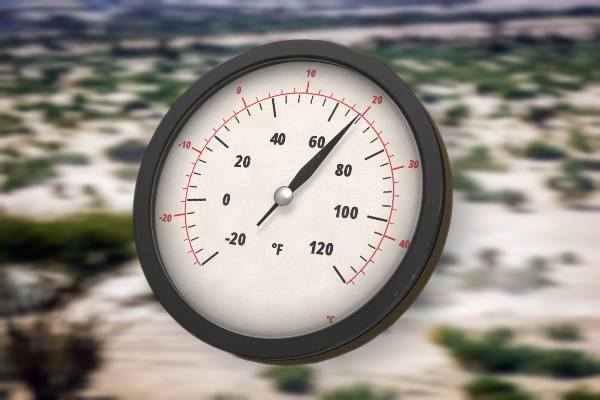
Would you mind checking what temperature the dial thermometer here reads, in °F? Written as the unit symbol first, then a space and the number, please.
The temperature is °F 68
